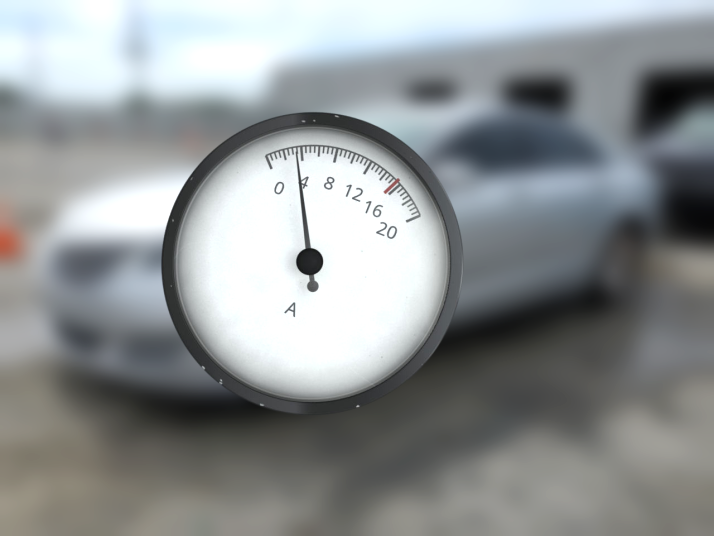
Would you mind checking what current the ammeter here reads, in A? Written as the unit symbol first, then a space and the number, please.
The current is A 3.5
